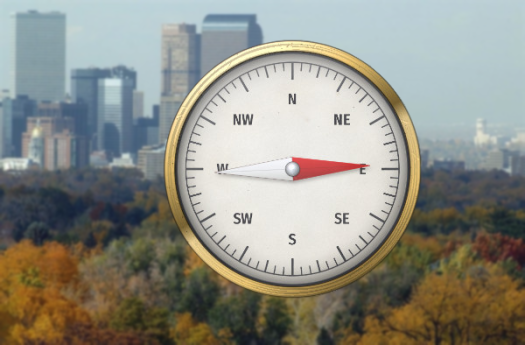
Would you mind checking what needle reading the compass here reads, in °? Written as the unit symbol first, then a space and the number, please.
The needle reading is ° 87.5
